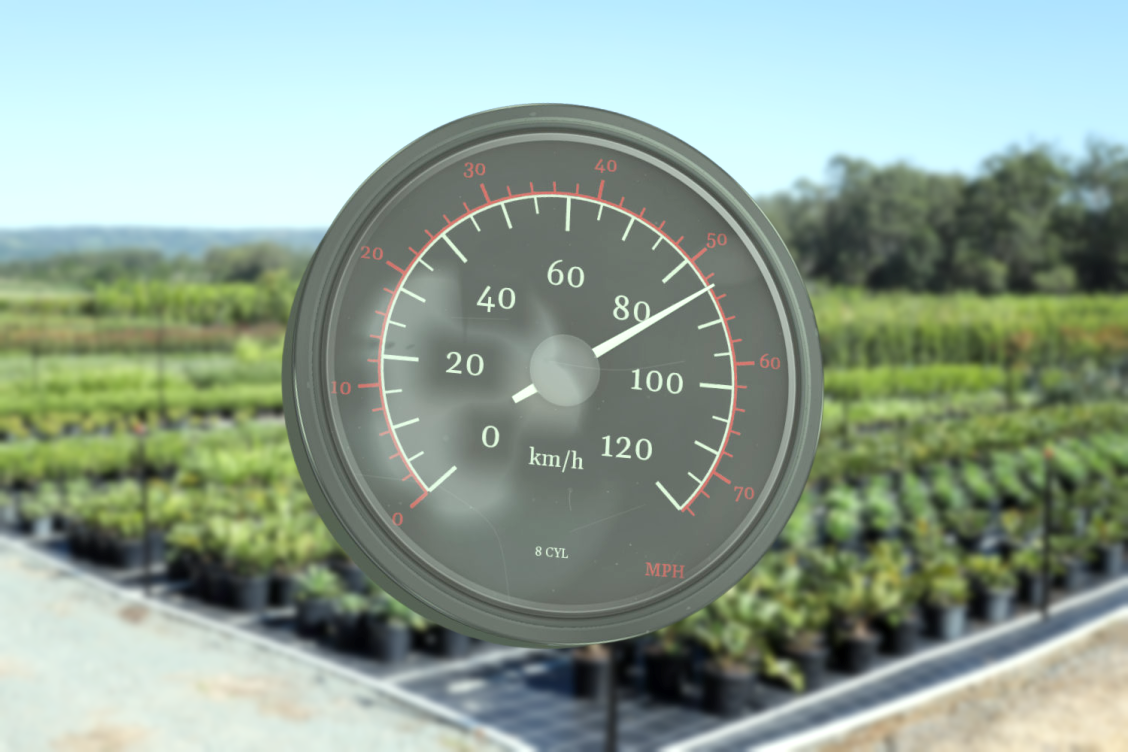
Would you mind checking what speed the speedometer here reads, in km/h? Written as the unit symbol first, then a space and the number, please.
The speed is km/h 85
